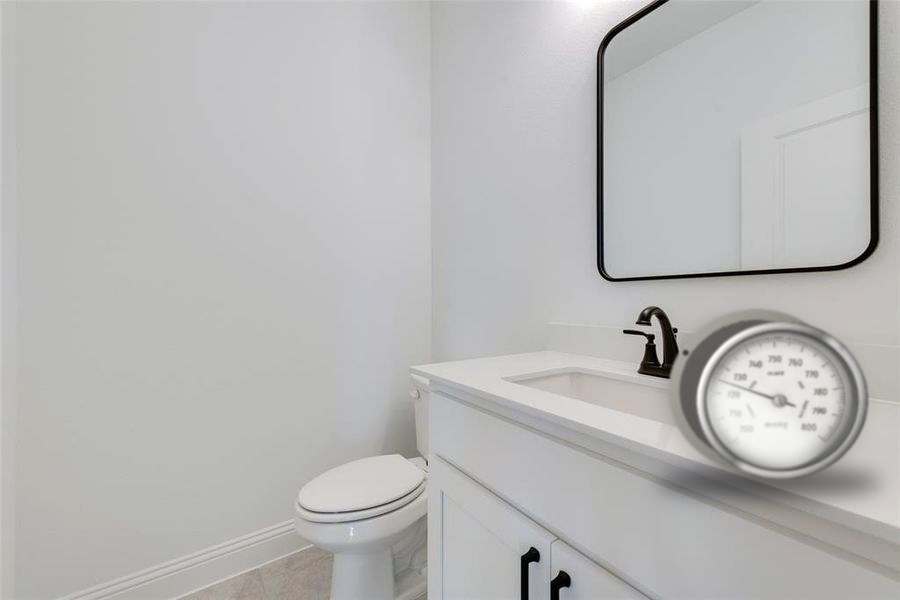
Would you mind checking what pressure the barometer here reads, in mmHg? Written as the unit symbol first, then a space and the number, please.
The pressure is mmHg 725
